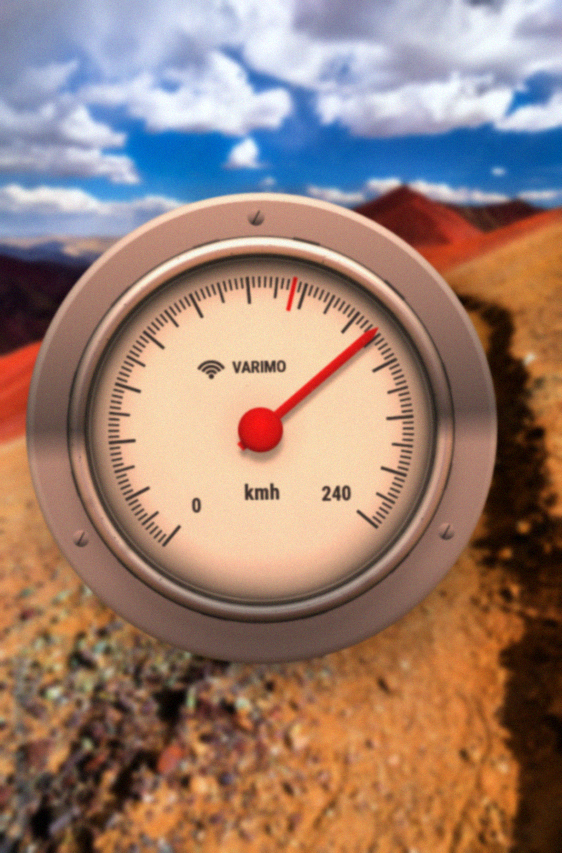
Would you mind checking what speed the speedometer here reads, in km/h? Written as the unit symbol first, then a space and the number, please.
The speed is km/h 168
